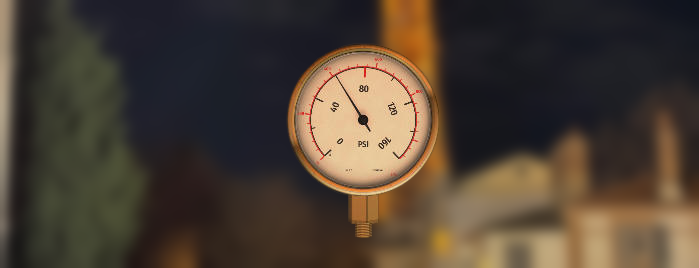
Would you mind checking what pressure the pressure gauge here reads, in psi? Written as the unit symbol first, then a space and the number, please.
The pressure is psi 60
